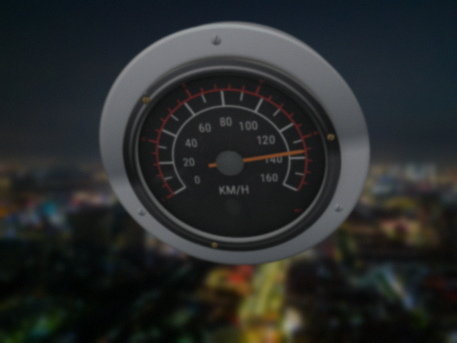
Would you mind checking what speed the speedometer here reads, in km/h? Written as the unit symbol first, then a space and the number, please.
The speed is km/h 135
